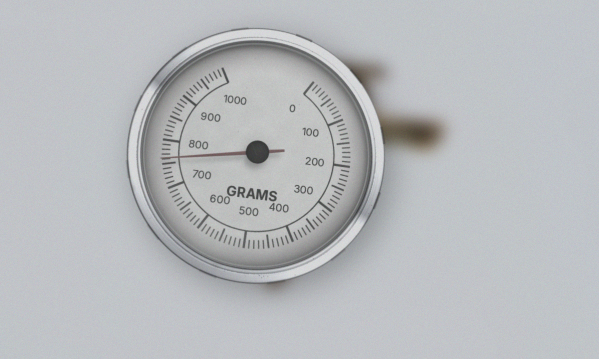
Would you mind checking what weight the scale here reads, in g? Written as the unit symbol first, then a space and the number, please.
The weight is g 760
